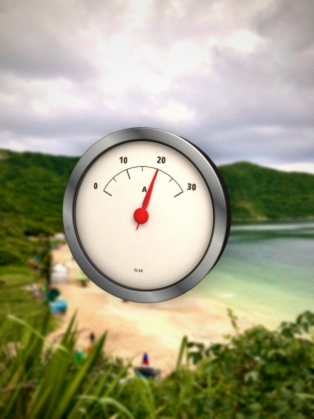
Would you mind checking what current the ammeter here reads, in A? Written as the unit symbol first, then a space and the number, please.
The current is A 20
